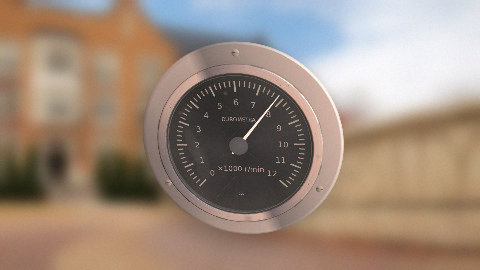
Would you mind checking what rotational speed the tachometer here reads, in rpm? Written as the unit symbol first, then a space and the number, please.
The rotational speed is rpm 7800
